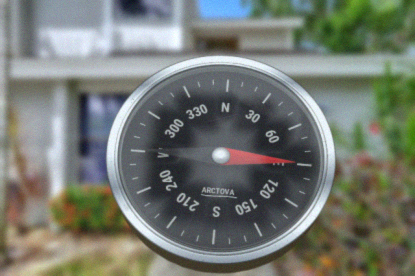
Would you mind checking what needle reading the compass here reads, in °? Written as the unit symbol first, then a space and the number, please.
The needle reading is ° 90
